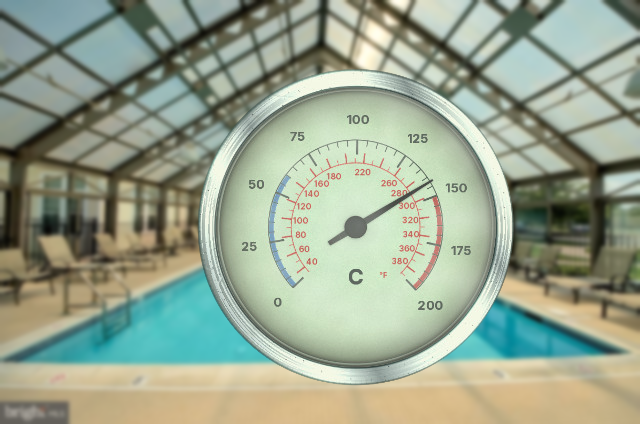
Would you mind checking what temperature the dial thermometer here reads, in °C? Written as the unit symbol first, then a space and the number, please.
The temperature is °C 142.5
